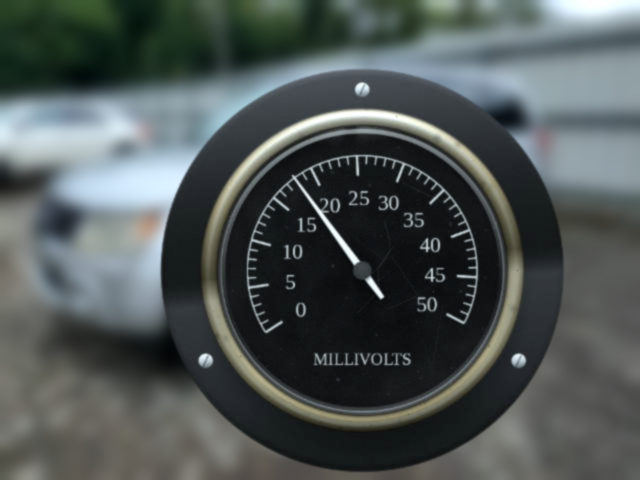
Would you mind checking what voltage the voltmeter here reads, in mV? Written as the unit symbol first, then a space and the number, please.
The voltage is mV 18
